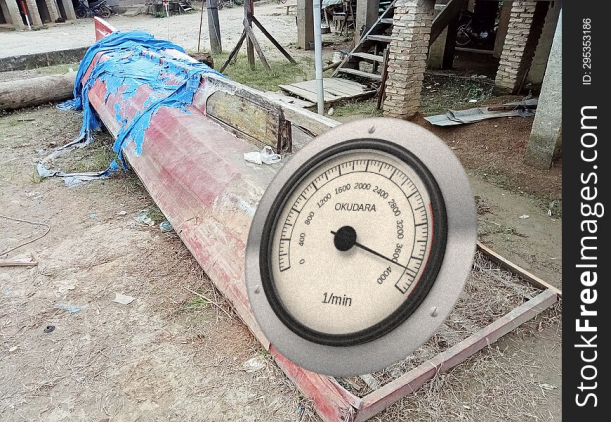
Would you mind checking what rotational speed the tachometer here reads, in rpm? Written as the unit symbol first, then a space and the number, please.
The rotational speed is rpm 3750
